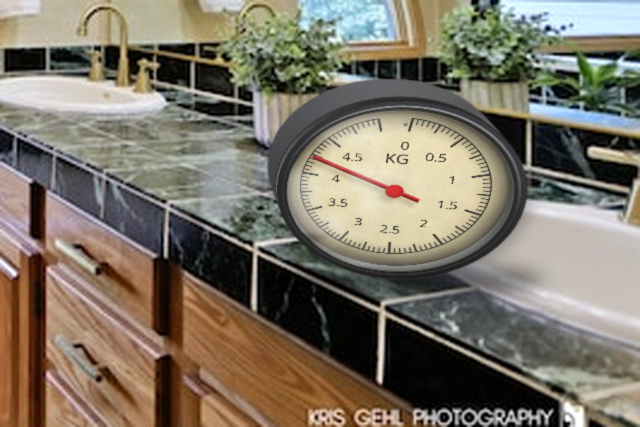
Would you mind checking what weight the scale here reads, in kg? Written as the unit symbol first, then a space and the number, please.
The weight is kg 4.25
